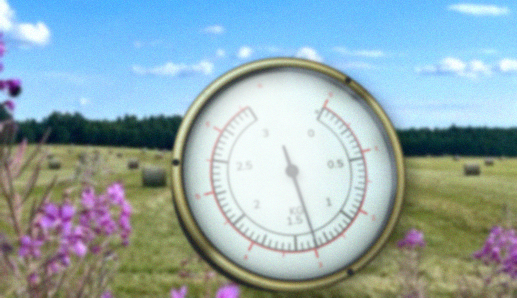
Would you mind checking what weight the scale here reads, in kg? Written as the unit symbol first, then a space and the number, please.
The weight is kg 1.35
